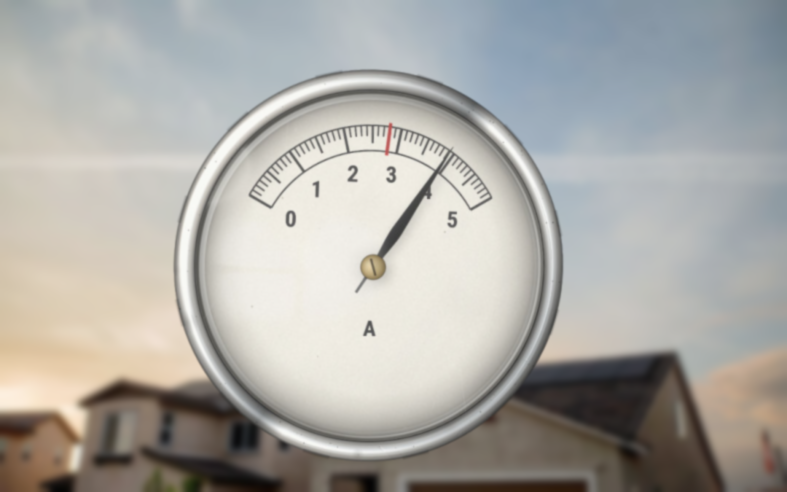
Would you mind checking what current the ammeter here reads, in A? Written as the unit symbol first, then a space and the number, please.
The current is A 3.9
